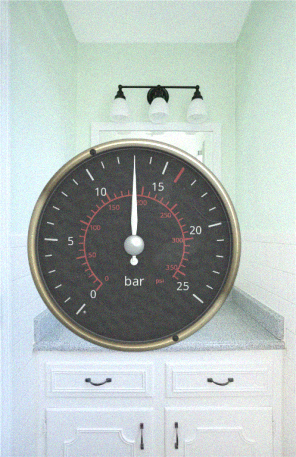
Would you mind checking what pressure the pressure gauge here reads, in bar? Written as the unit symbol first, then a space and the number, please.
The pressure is bar 13
